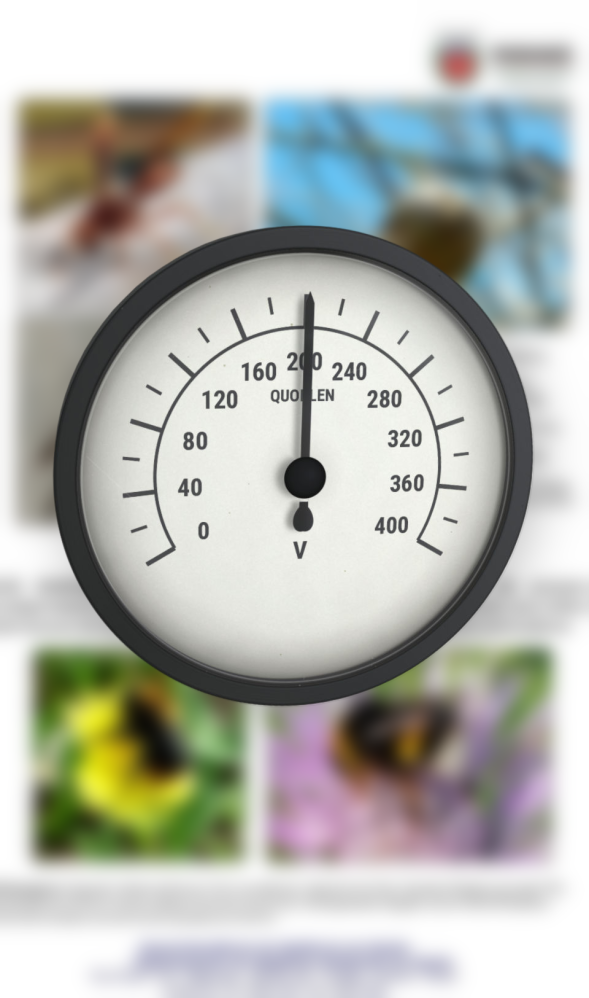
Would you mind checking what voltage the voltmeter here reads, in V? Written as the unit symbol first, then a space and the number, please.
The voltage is V 200
